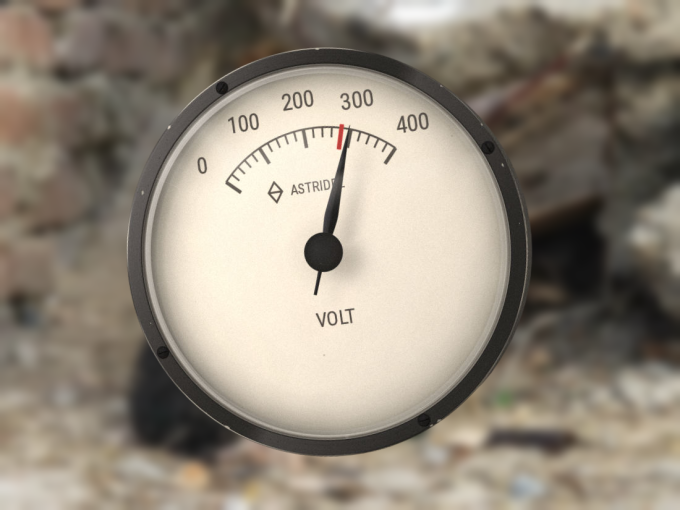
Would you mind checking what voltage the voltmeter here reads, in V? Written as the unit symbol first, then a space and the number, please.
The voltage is V 300
